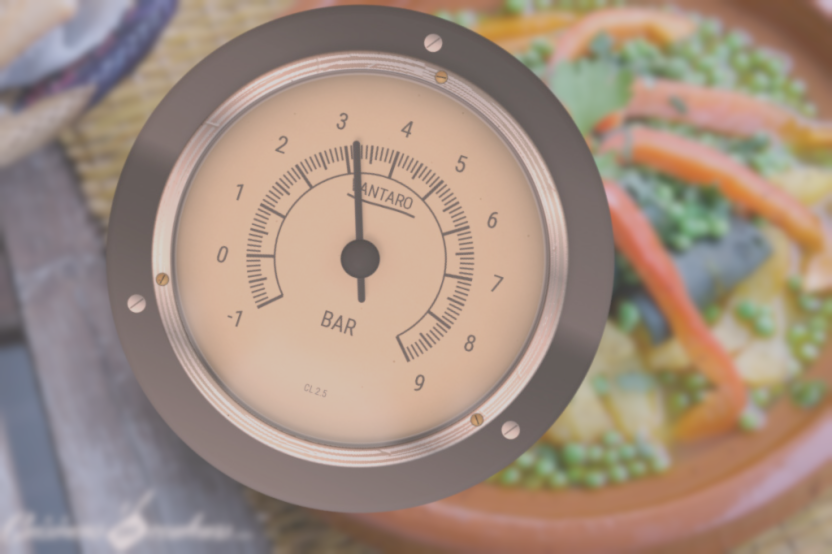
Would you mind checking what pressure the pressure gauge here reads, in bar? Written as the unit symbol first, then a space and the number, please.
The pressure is bar 3.2
